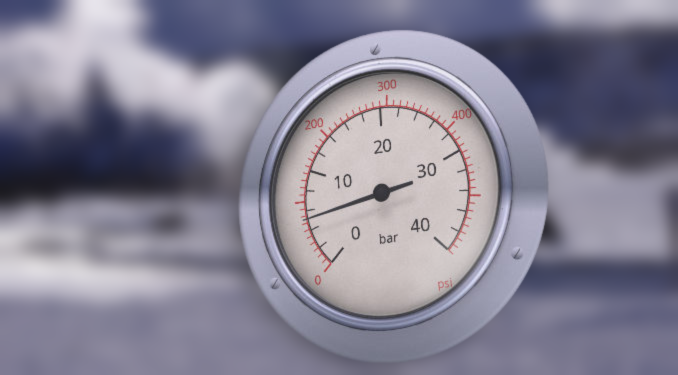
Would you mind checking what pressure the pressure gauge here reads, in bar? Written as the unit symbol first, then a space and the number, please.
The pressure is bar 5
